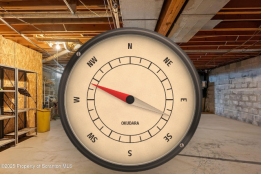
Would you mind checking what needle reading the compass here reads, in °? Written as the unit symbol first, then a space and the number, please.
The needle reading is ° 292.5
